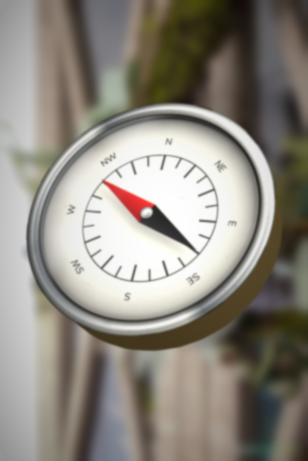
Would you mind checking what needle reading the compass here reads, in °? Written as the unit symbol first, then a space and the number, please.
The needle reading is ° 300
